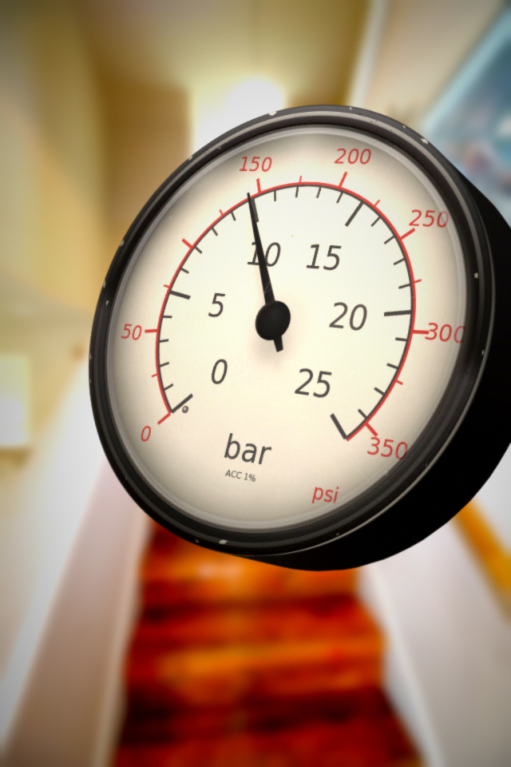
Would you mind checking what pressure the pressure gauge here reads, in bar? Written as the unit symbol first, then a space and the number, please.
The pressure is bar 10
